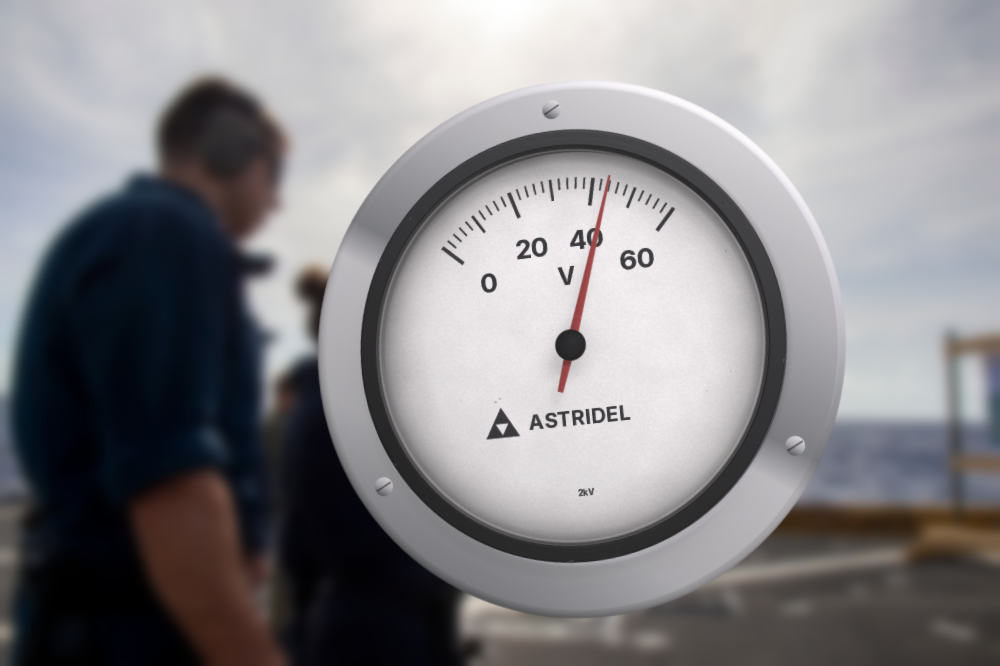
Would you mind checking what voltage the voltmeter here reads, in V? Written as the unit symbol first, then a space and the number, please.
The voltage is V 44
